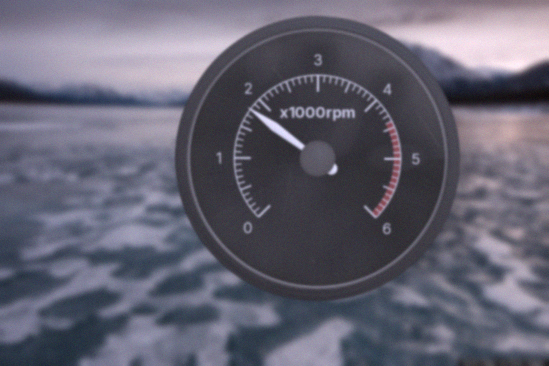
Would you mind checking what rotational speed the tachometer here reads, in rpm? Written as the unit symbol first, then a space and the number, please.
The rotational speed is rpm 1800
